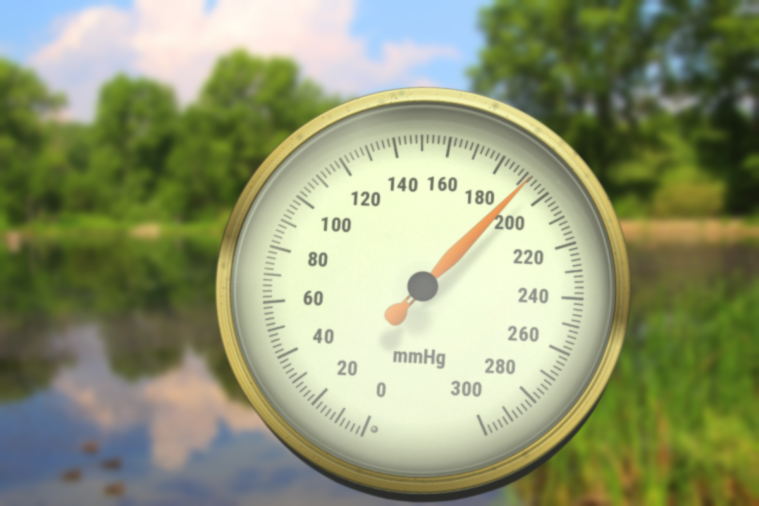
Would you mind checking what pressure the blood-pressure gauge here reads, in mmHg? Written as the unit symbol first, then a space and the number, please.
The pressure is mmHg 192
